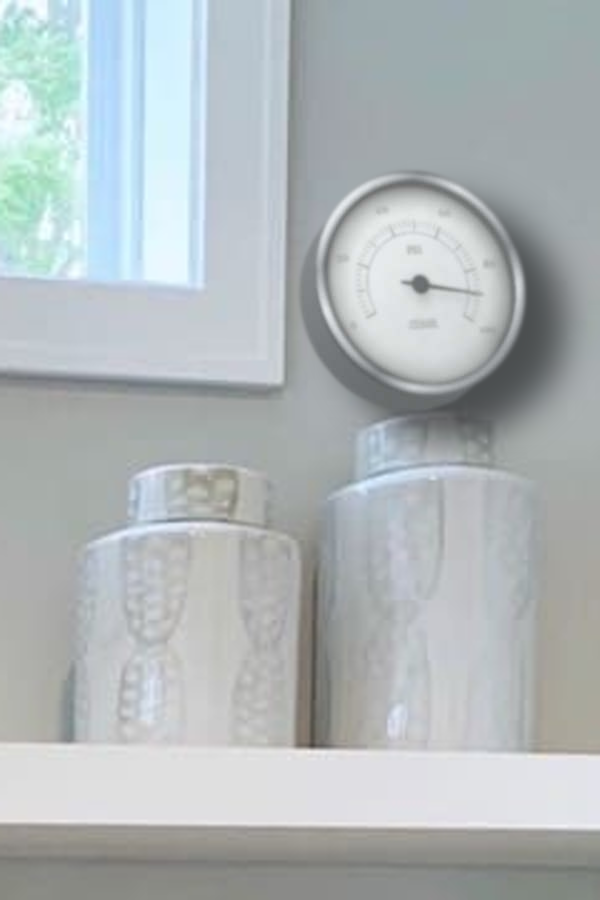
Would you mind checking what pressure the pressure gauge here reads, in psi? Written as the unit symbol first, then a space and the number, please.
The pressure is psi 90
